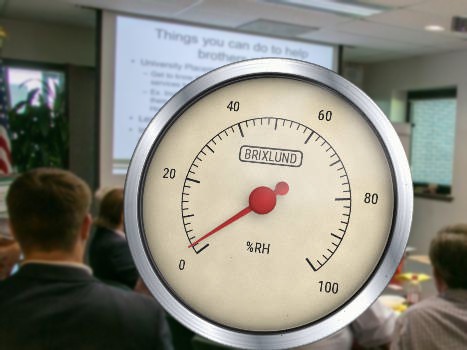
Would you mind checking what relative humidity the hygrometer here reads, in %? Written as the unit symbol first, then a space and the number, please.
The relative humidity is % 2
